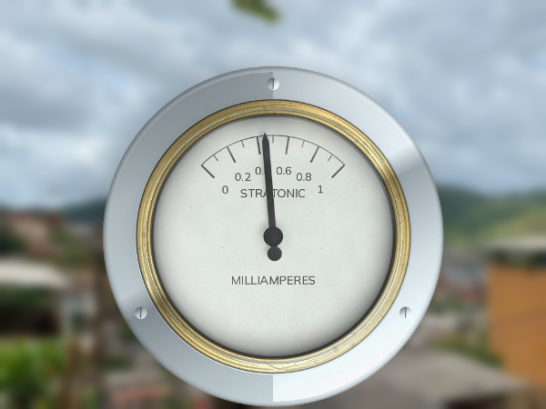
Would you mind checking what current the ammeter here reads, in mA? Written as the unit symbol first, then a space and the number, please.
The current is mA 0.45
